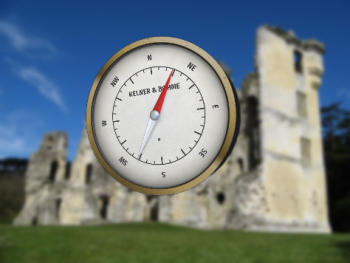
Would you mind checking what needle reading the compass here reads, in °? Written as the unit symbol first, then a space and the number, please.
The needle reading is ° 30
